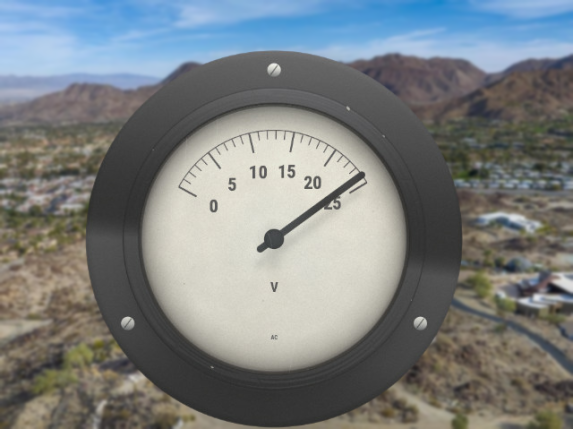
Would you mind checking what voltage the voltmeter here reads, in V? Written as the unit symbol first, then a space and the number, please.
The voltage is V 24
